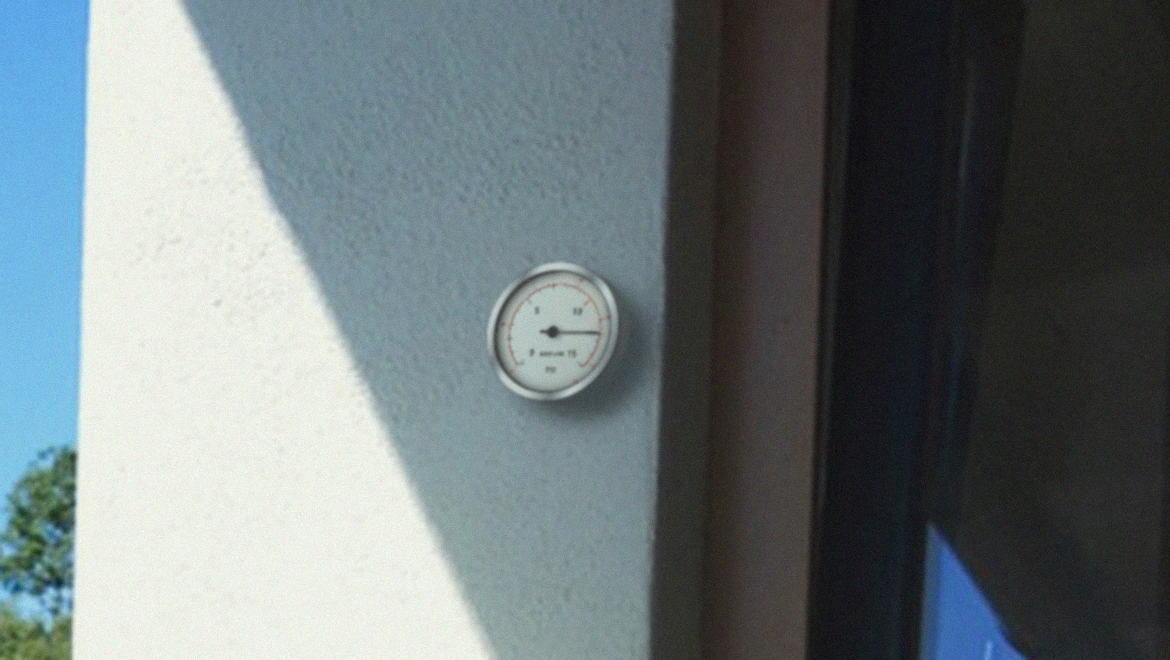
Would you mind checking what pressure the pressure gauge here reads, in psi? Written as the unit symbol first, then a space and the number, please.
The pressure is psi 12.5
